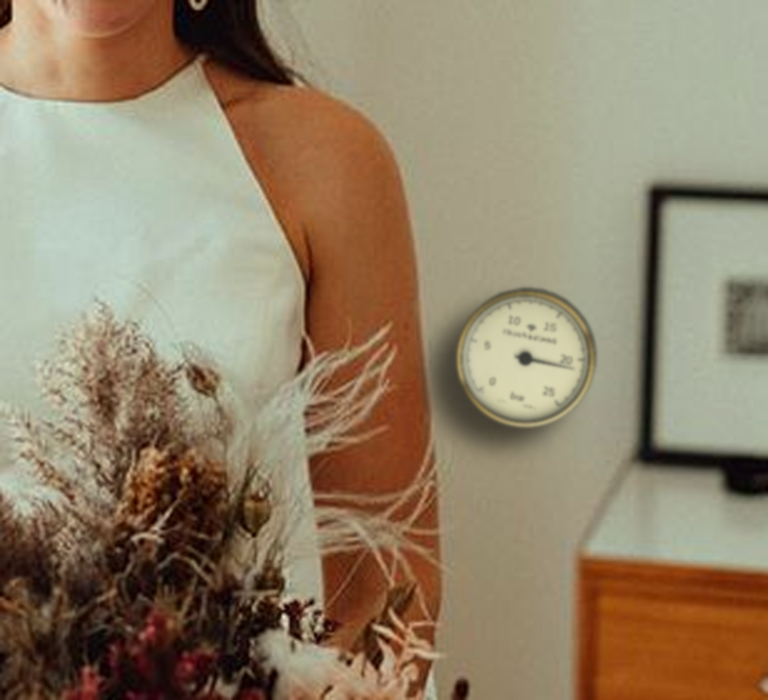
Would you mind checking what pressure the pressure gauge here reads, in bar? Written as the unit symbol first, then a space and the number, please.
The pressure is bar 21
